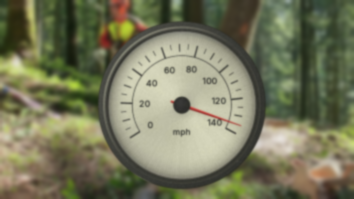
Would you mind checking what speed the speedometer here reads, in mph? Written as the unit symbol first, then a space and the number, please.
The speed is mph 135
